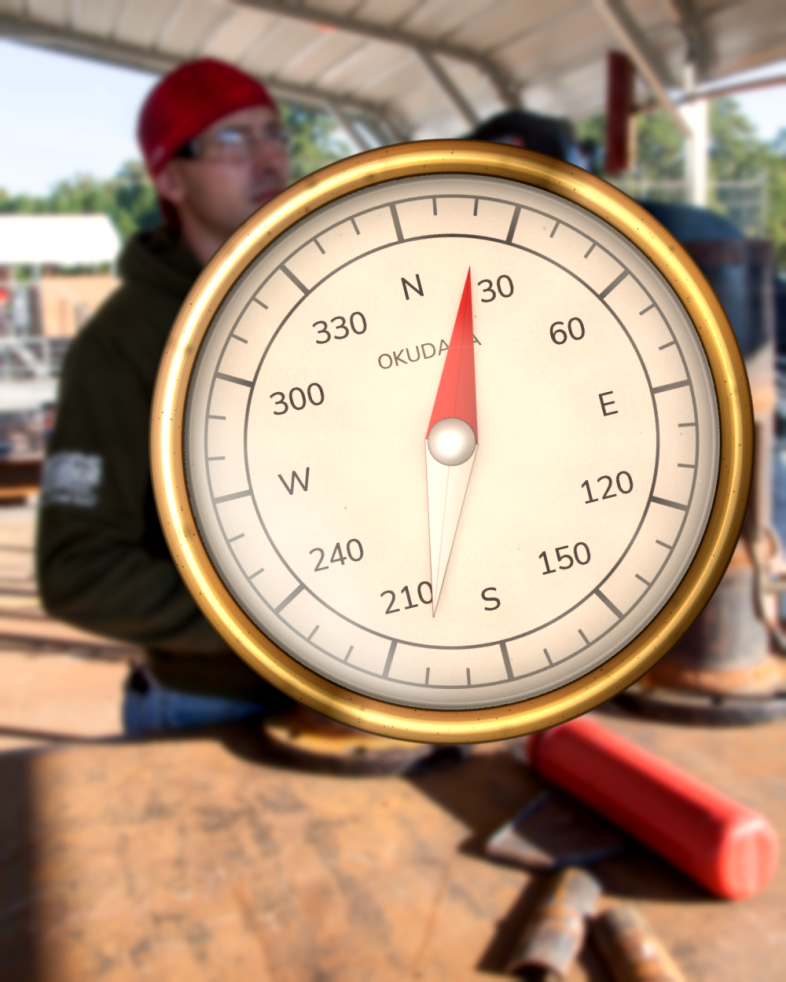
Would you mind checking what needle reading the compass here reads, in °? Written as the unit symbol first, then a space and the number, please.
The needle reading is ° 20
